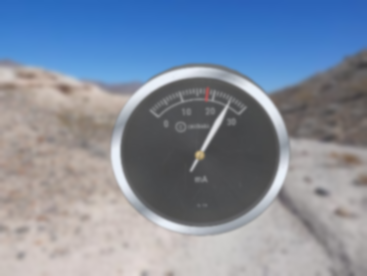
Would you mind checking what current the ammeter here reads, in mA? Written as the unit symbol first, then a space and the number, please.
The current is mA 25
